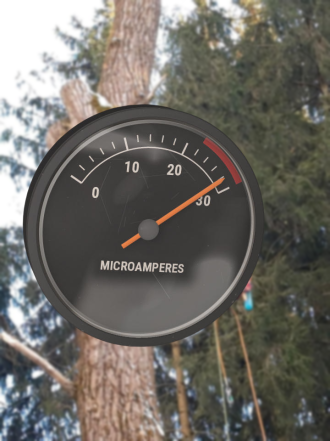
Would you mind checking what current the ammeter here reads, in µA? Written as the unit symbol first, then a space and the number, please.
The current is µA 28
